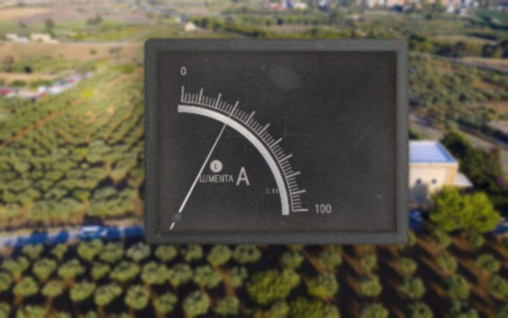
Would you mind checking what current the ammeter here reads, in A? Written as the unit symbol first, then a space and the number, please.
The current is A 30
